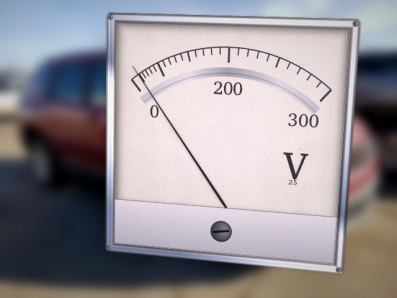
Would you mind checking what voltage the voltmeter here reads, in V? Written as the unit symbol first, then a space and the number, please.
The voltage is V 50
